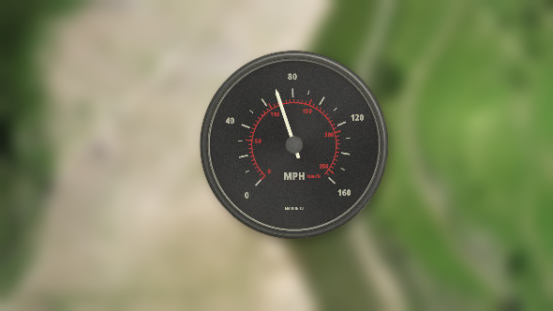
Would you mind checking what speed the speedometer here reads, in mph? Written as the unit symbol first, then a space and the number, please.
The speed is mph 70
